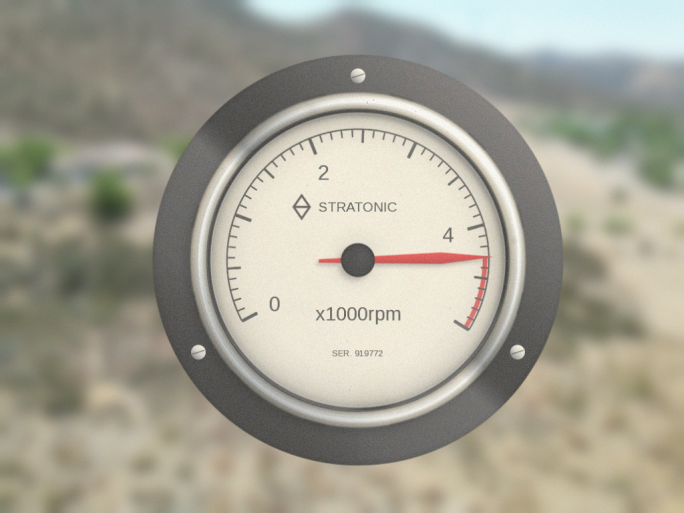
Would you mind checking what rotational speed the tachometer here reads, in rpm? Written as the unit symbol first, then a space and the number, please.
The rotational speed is rpm 4300
